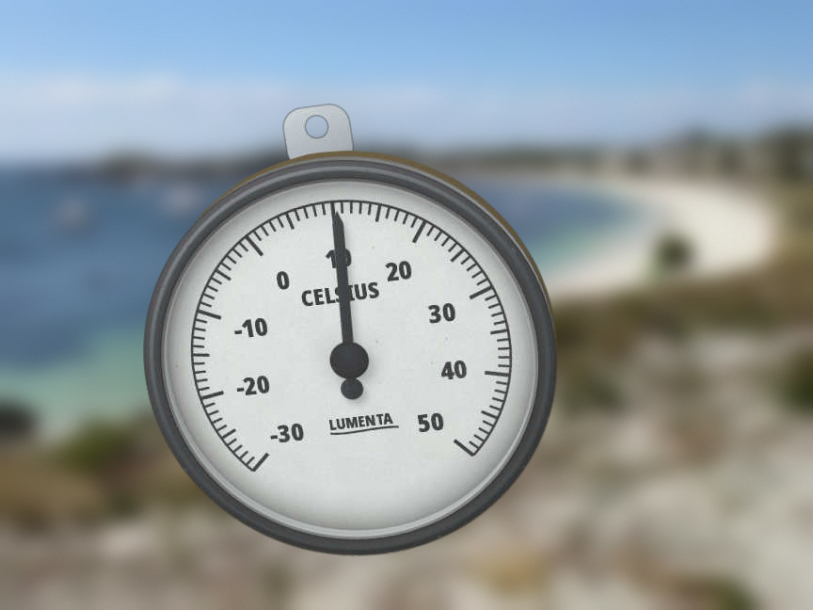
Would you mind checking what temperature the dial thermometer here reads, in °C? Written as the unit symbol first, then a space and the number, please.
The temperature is °C 10.5
